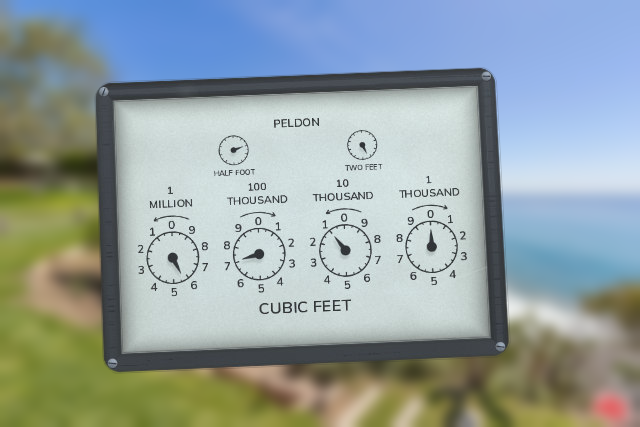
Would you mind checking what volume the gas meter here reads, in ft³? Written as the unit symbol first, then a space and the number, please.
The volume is ft³ 571000
